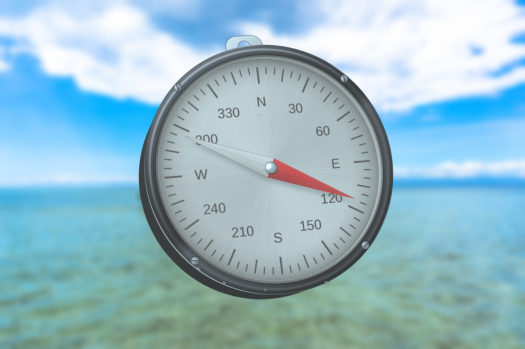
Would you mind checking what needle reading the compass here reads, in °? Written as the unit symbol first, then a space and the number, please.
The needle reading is ° 115
